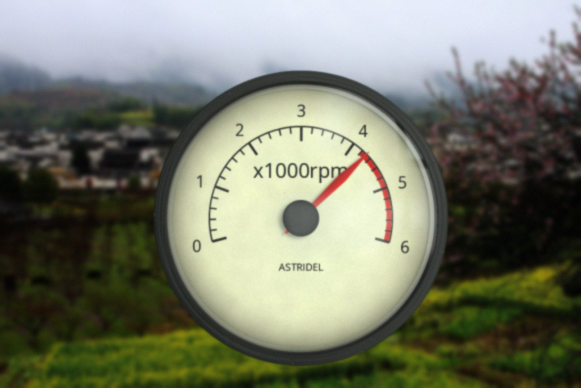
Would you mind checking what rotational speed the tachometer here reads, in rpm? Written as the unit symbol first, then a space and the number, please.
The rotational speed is rpm 4300
